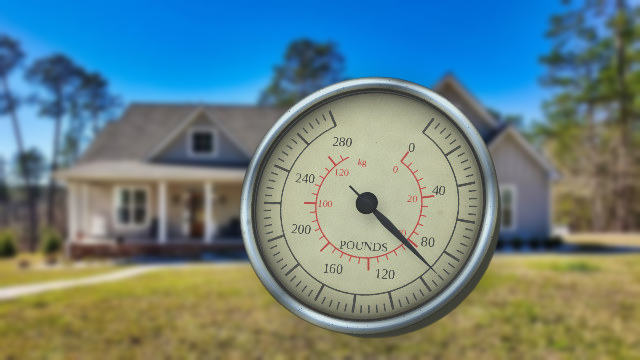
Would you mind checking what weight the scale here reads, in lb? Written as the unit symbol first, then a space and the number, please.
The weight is lb 92
